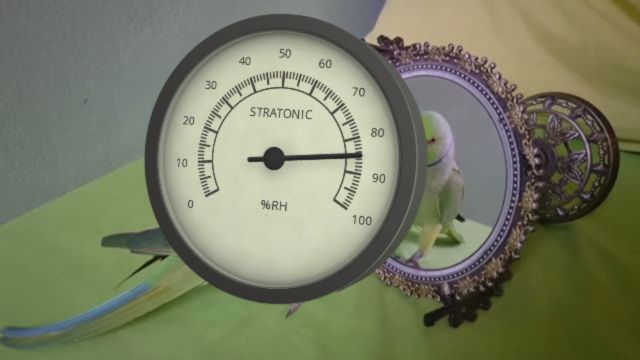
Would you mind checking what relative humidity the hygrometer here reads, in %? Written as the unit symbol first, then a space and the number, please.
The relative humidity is % 85
